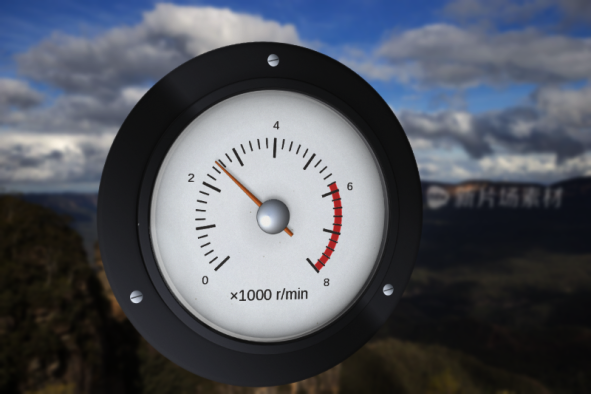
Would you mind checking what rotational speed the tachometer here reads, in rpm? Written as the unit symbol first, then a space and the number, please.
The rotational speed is rpm 2500
